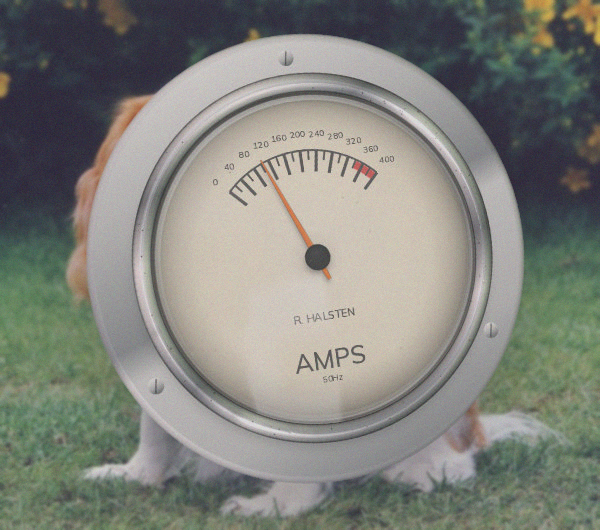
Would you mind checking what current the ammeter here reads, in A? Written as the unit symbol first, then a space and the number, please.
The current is A 100
